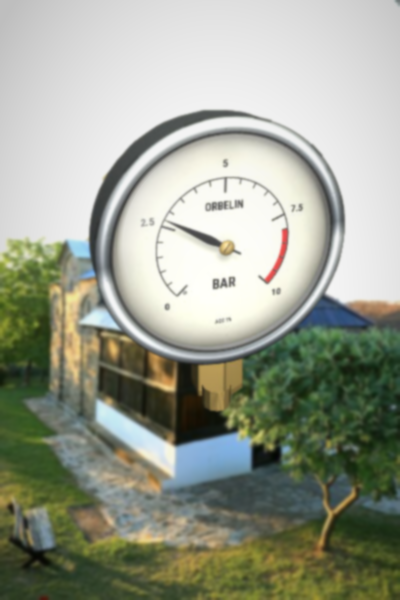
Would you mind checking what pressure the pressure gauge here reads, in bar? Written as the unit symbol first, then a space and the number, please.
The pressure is bar 2.75
